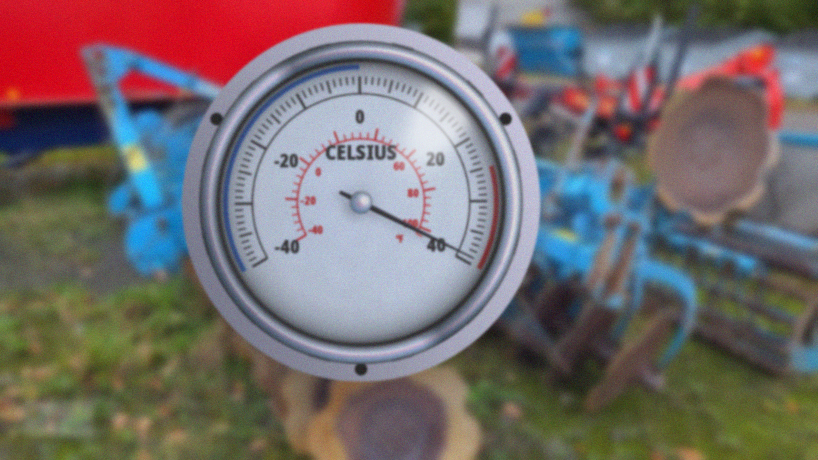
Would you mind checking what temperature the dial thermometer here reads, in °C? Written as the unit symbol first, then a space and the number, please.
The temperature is °C 39
